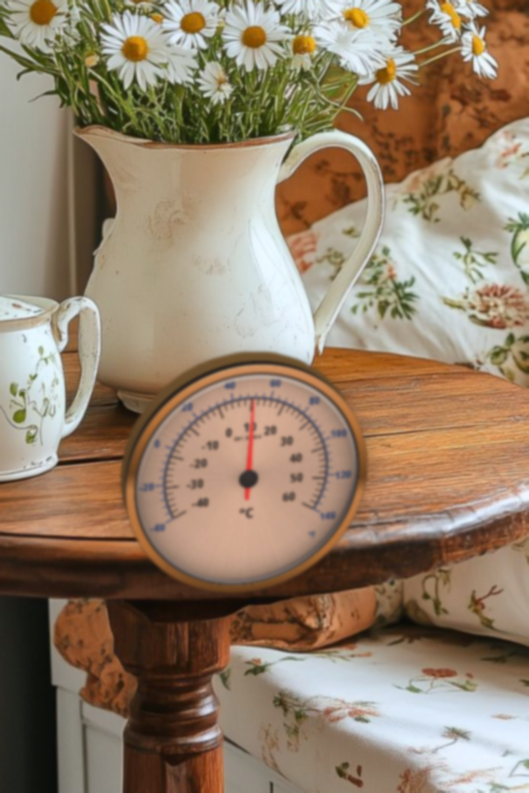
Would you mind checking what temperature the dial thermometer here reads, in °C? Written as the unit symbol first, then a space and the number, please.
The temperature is °C 10
